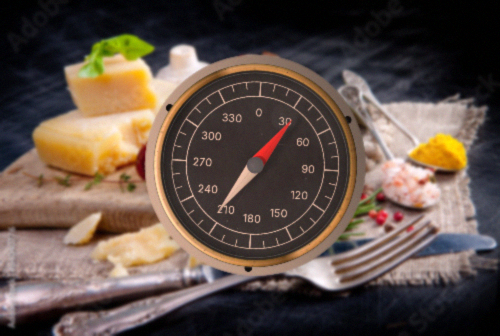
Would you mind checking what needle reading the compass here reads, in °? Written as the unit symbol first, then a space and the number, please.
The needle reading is ° 35
